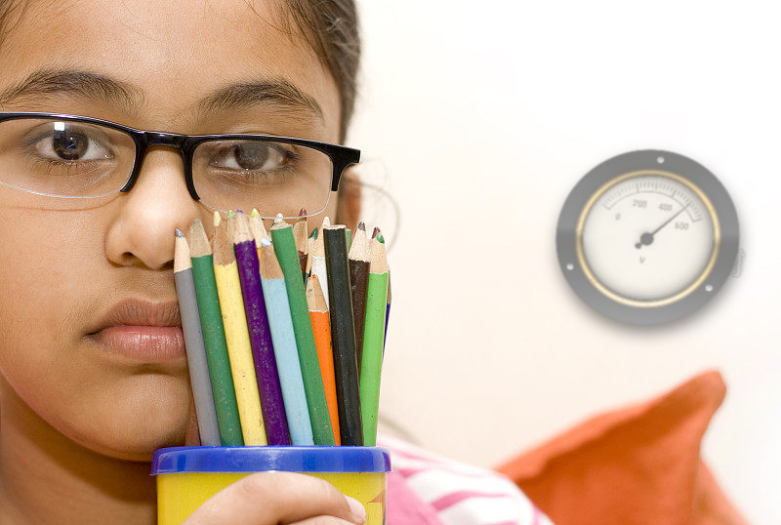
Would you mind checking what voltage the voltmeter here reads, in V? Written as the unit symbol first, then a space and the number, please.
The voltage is V 500
